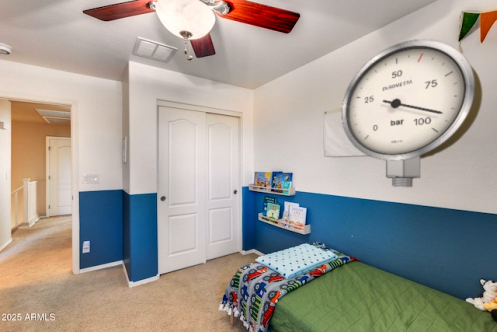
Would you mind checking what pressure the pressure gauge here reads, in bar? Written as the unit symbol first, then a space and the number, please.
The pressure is bar 92.5
